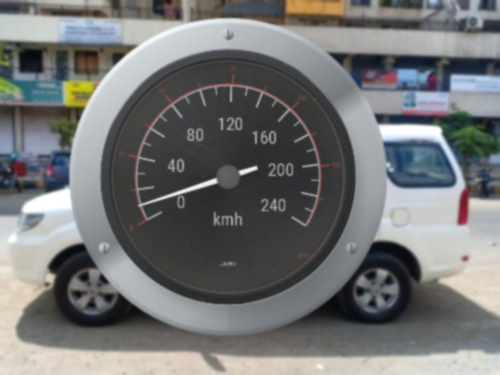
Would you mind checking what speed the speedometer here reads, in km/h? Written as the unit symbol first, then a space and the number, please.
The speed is km/h 10
